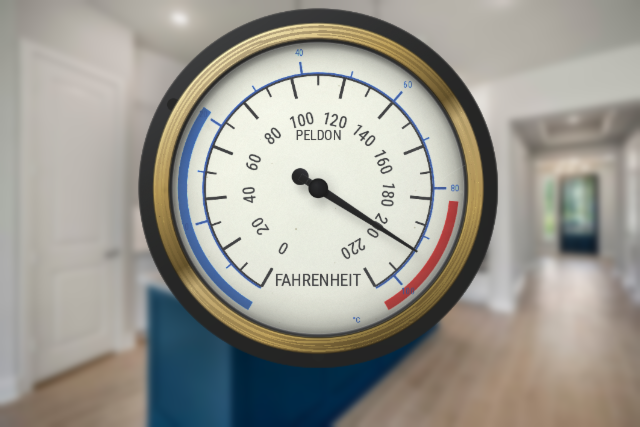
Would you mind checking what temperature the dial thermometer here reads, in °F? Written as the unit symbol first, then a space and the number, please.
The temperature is °F 200
